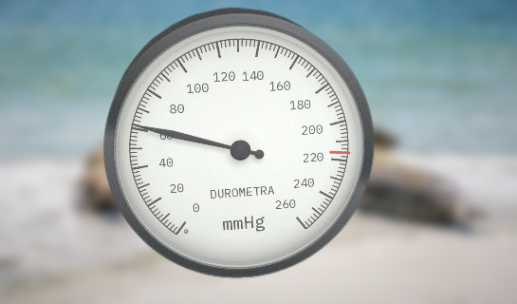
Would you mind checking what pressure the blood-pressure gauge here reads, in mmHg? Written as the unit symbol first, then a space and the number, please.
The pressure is mmHg 62
